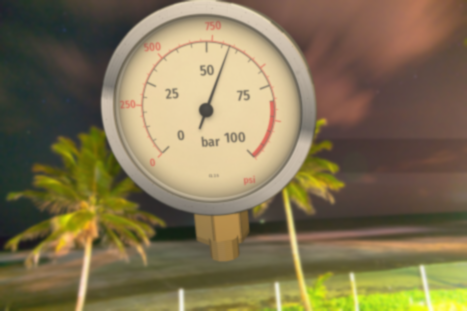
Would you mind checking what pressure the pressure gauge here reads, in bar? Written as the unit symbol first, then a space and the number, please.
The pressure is bar 57.5
